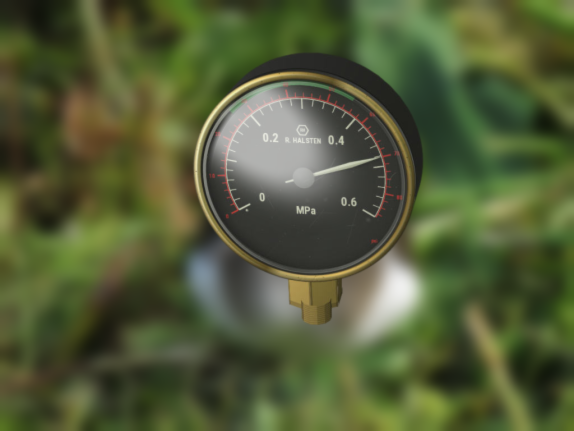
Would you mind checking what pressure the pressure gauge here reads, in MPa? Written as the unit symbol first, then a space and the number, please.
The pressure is MPa 0.48
